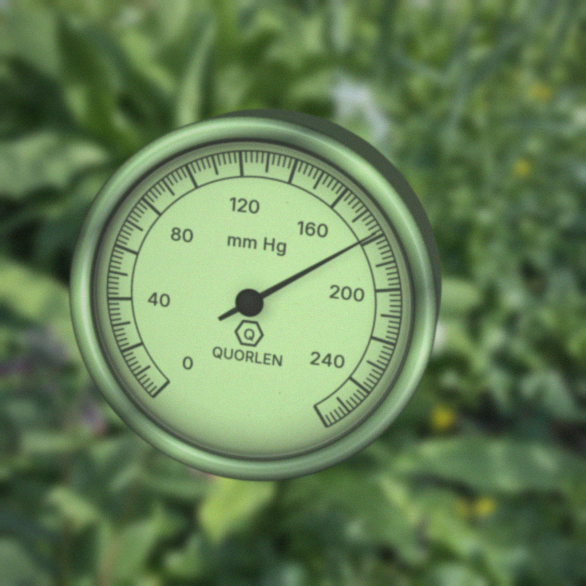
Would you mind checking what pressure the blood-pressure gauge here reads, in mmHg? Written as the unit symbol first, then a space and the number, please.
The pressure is mmHg 178
